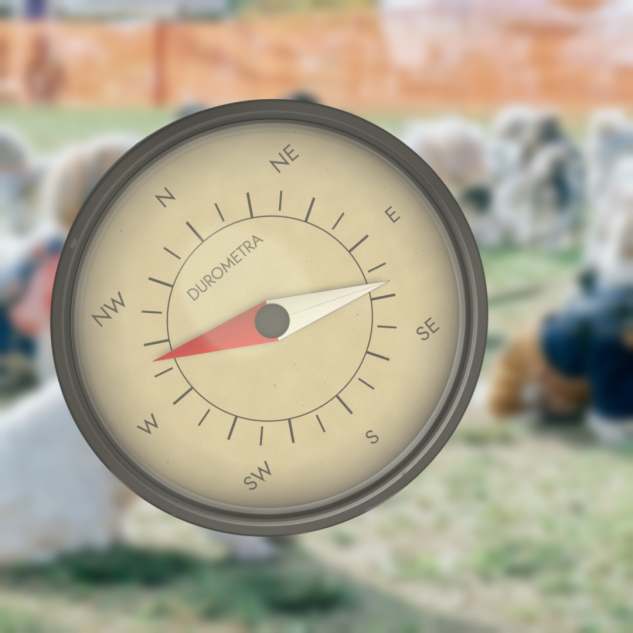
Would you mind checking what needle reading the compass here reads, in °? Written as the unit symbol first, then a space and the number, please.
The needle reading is ° 292.5
